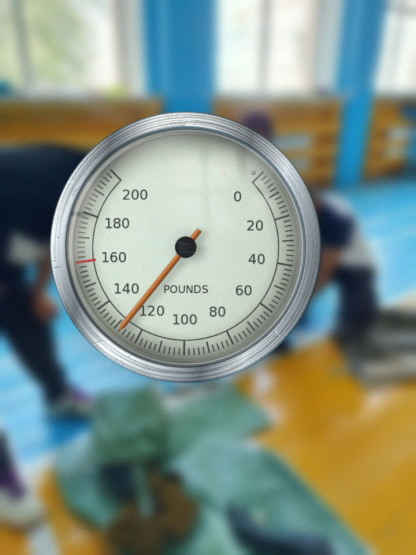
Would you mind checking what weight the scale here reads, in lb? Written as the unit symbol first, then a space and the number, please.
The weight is lb 128
